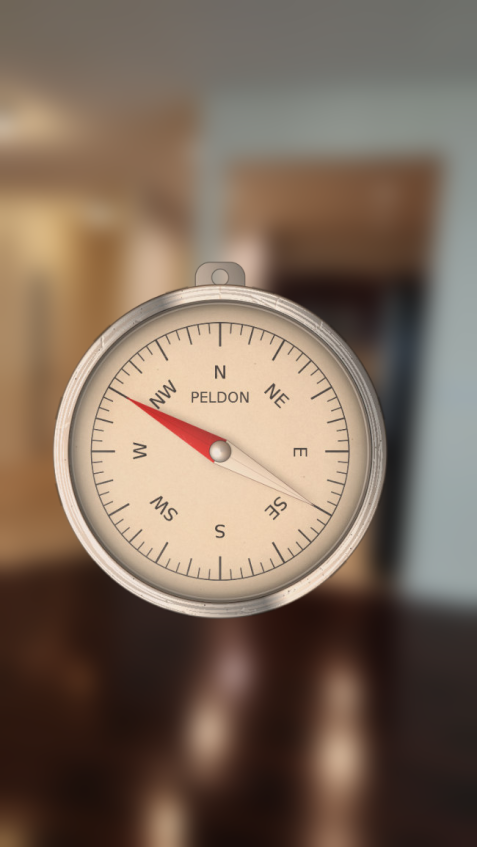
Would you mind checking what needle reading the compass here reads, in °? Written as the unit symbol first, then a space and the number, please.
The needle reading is ° 300
